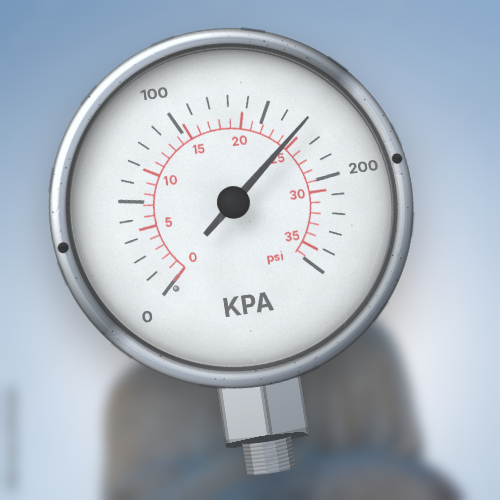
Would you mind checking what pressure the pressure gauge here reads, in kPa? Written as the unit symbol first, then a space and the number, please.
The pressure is kPa 170
